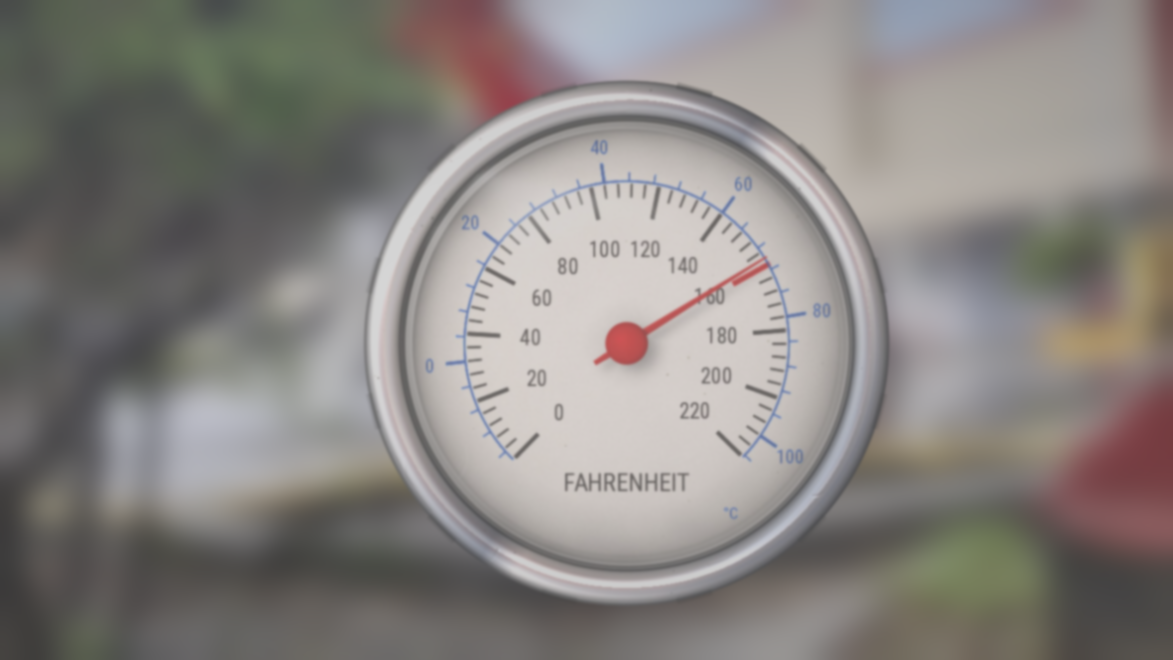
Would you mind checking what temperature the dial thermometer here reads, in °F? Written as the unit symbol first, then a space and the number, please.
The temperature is °F 158
